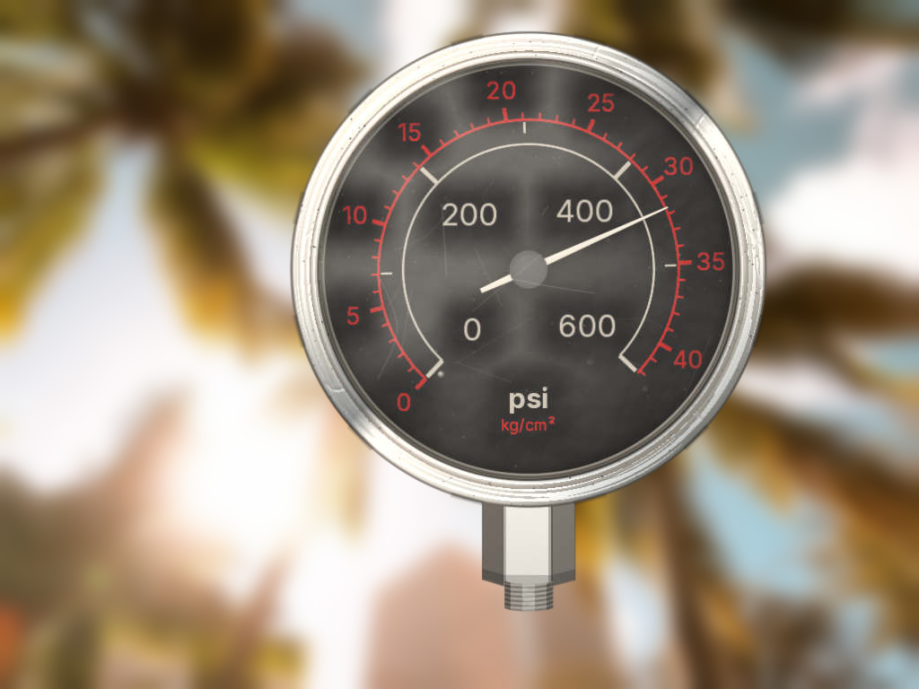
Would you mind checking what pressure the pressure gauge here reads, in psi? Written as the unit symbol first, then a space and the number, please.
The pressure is psi 450
